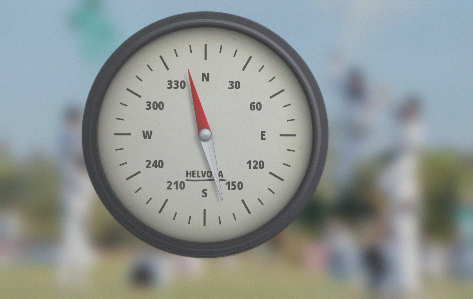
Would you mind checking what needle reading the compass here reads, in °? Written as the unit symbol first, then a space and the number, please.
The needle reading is ° 345
